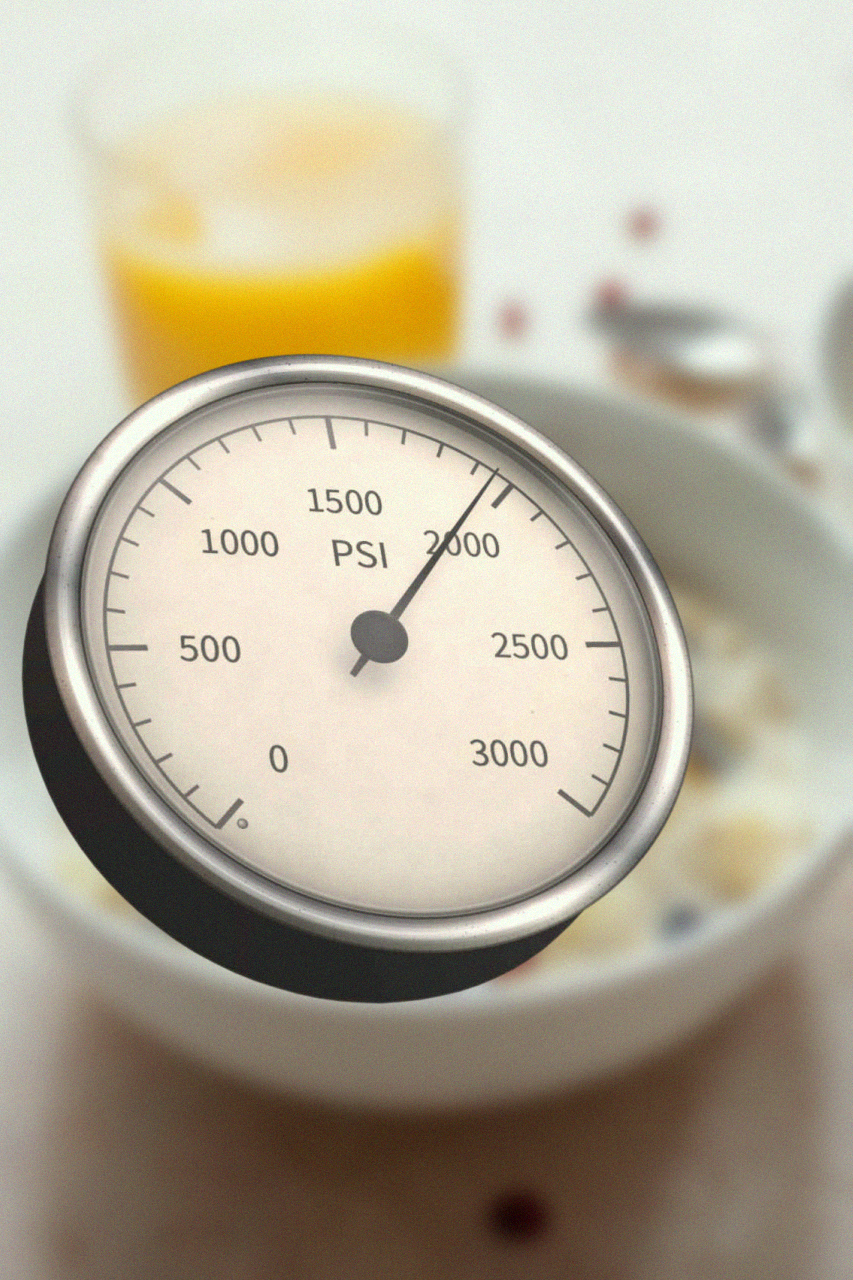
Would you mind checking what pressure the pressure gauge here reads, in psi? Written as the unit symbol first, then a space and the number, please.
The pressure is psi 1950
